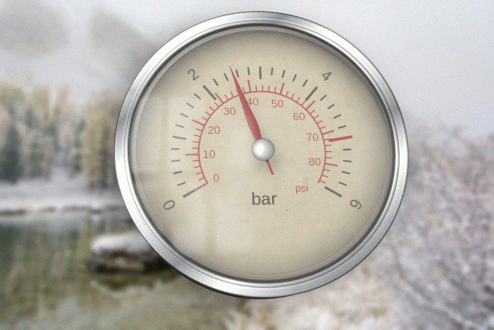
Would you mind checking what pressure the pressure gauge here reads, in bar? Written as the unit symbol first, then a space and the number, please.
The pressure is bar 2.5
